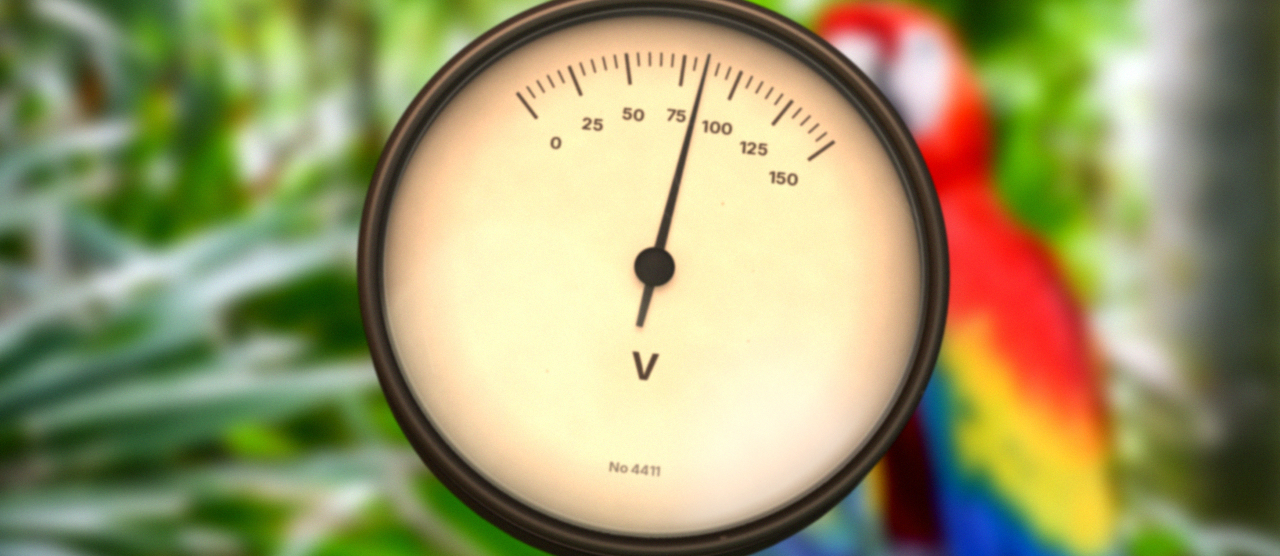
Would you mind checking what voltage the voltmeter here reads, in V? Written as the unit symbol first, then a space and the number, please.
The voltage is V 85
